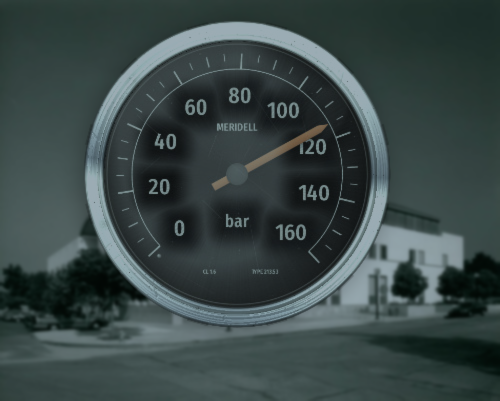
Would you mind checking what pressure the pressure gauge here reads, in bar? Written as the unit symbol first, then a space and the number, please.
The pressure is bar 115
